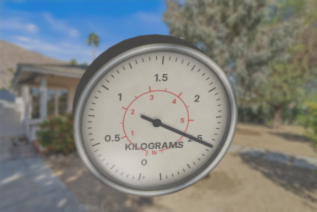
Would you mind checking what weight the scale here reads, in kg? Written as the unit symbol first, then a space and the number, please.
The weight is kg 2.5
